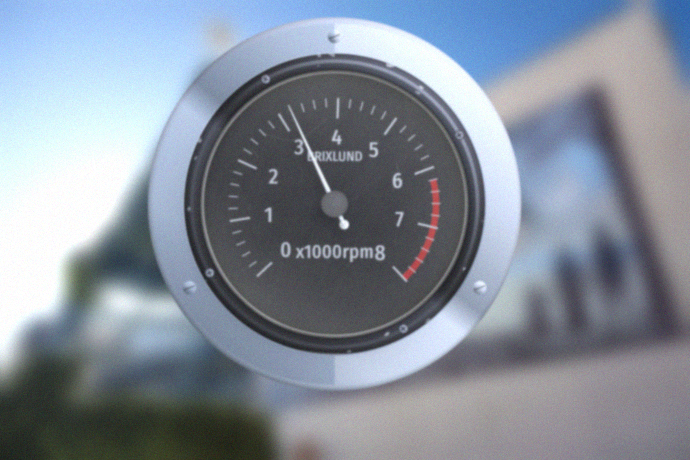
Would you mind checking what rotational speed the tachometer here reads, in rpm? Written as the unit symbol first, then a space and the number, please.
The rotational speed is rpm 3200
